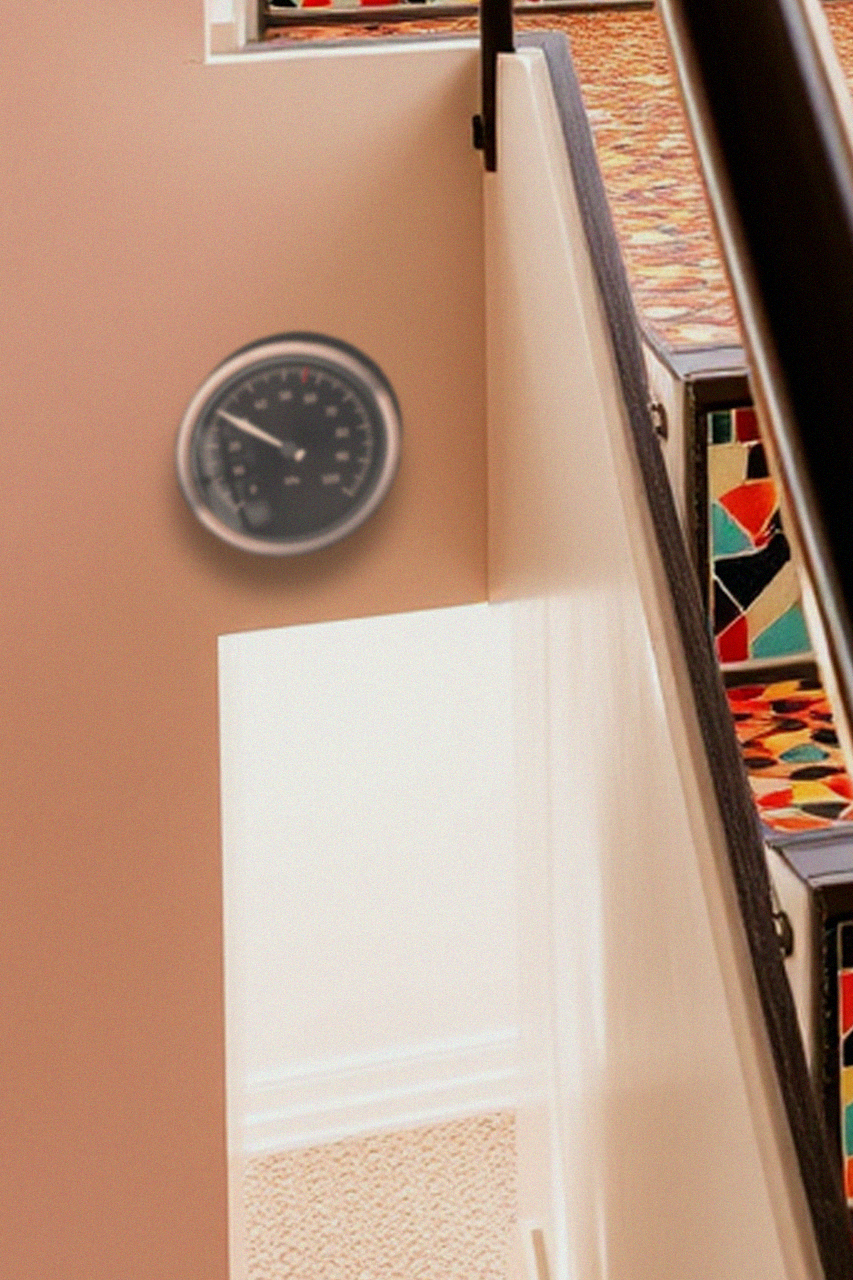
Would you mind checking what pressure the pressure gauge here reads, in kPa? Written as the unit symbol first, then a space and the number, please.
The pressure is kPa 30
